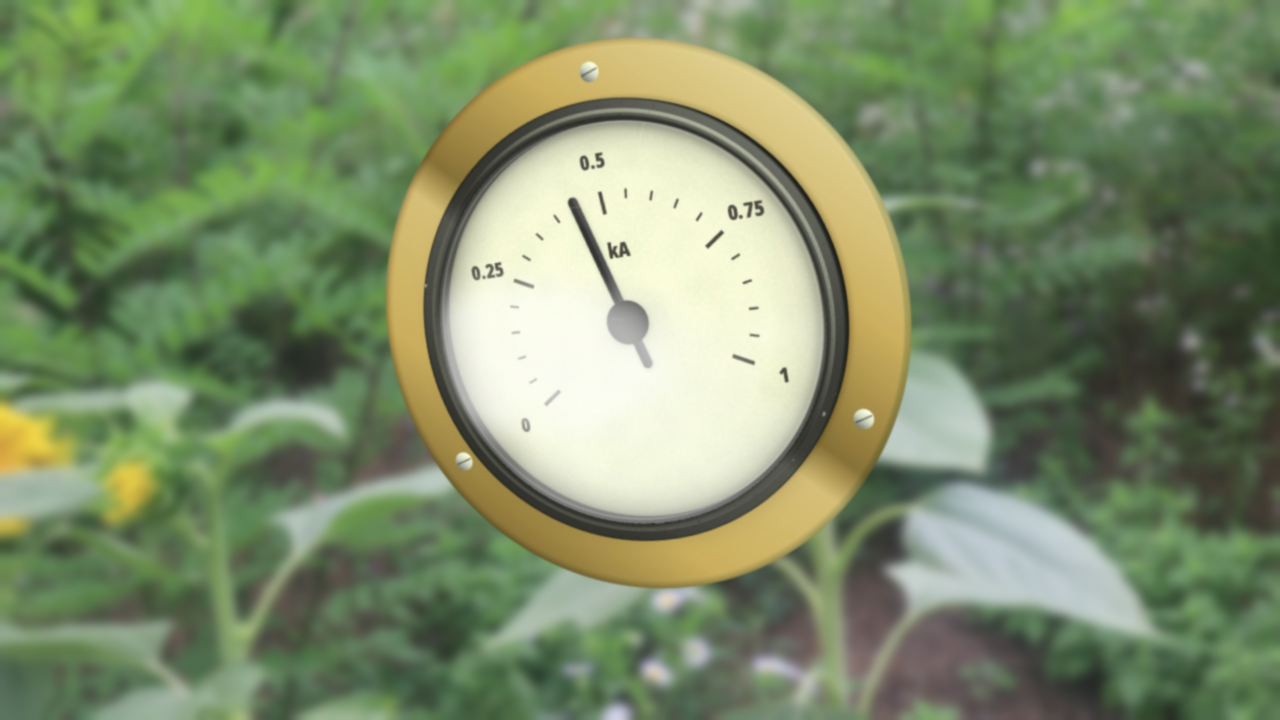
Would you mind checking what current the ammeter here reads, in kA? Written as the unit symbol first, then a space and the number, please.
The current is kA 0.45
